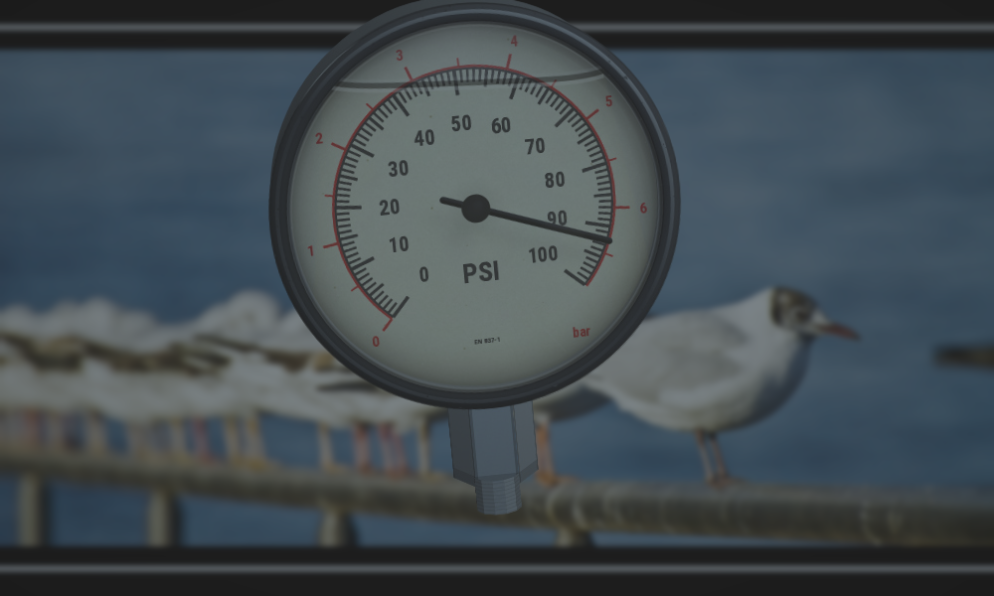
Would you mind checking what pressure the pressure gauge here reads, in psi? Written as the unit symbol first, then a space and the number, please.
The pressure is psi 92
